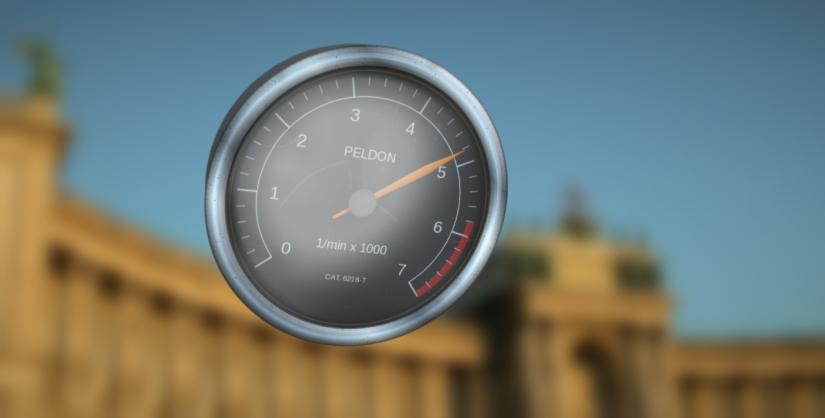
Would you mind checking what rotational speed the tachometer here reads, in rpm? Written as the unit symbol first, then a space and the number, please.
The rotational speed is rpm 4800
